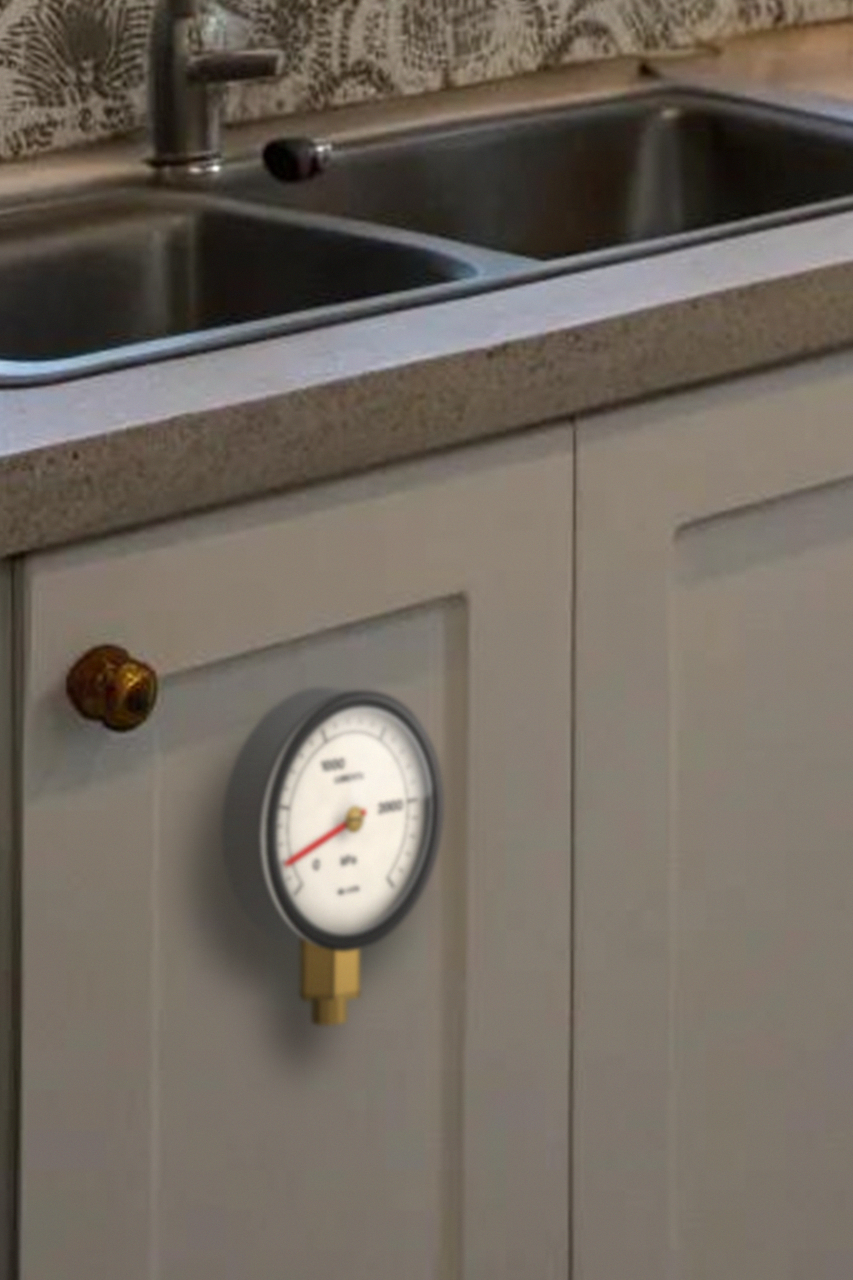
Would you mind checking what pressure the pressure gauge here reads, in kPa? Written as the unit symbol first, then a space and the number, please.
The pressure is kPa 200
